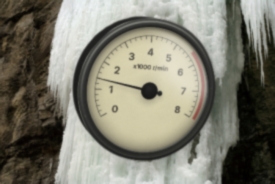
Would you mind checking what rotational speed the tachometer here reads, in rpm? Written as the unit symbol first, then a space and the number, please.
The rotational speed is rpm 1400
